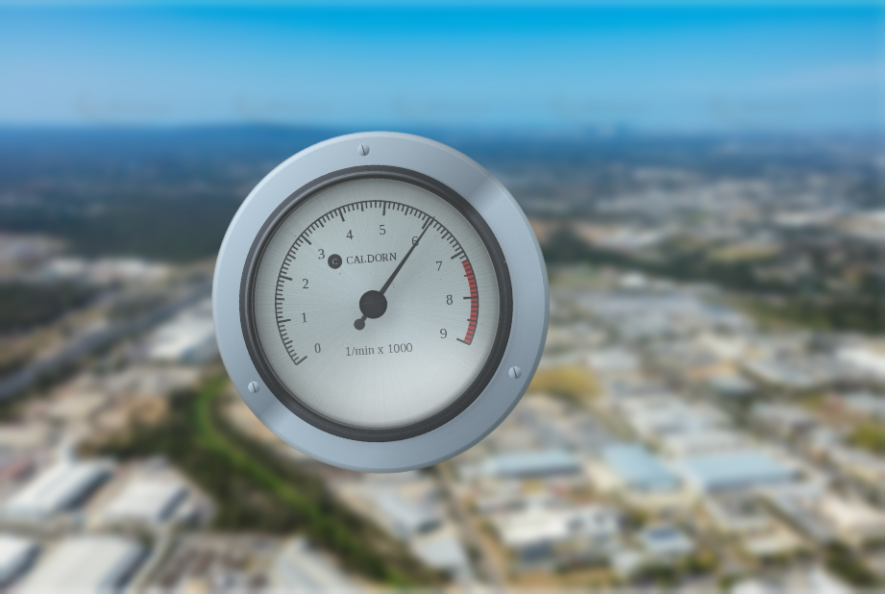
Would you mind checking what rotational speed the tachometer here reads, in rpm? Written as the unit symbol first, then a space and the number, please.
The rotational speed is rpm 6100
